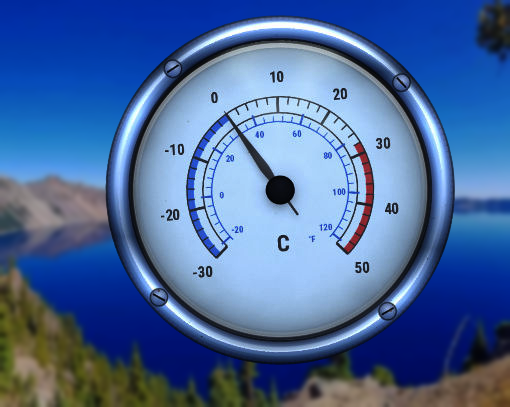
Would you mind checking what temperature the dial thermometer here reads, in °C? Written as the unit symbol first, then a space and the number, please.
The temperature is °C 0
